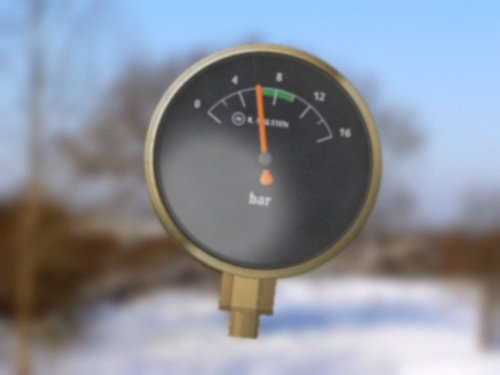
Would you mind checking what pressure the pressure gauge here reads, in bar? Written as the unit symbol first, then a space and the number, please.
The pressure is bar 6
